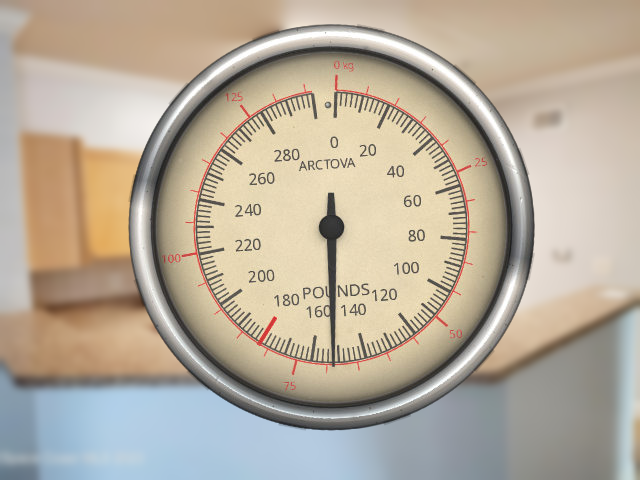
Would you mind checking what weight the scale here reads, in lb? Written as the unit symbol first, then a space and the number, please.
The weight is lb 152
